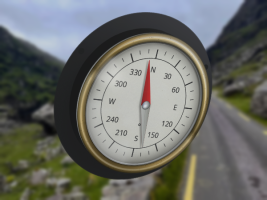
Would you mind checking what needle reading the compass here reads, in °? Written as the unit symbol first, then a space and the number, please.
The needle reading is ° 350
